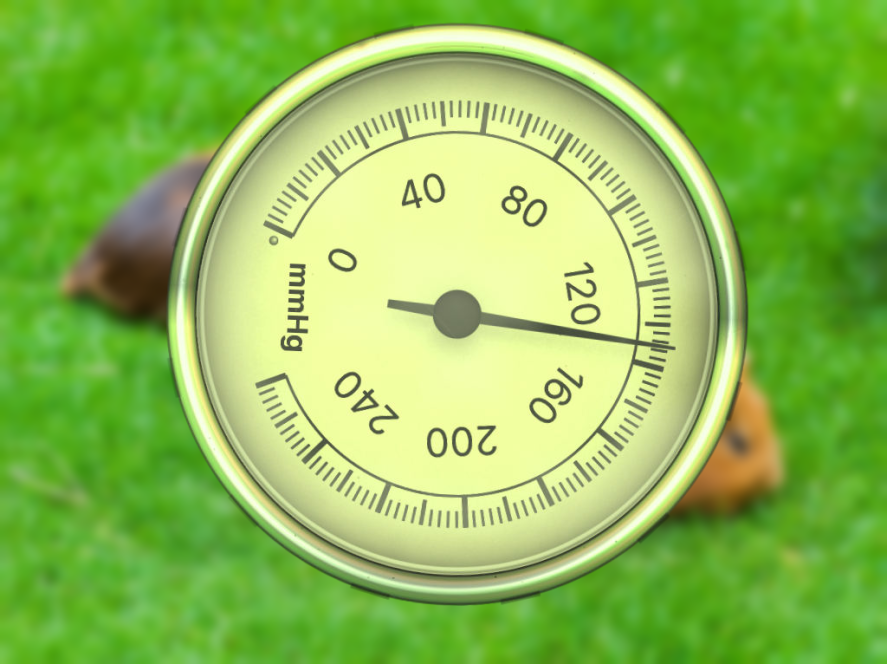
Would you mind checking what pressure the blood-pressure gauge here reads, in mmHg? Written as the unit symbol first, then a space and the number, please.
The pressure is mmHg 135
